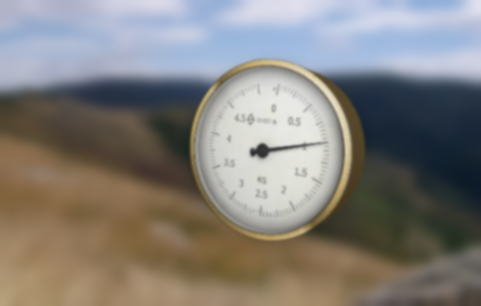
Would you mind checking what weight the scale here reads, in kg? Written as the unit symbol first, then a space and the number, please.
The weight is kg 1
